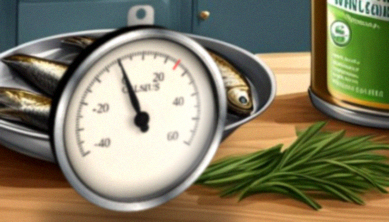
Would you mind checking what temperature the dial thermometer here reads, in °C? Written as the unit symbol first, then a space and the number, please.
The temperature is °C 0
